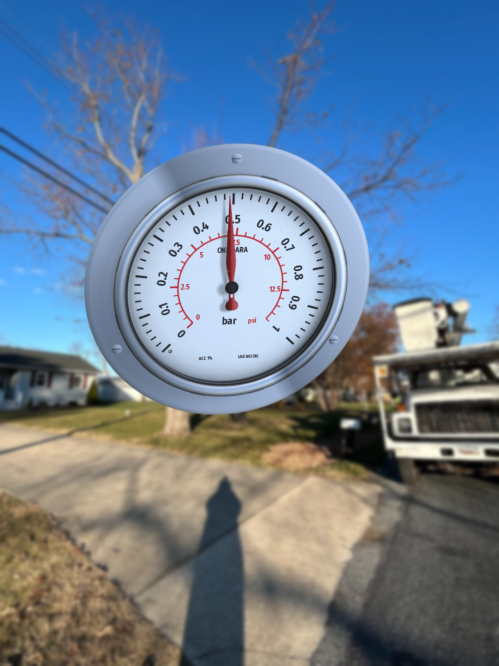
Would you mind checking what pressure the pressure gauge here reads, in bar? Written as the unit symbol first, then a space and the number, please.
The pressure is bar 0.49
